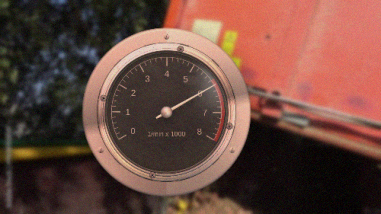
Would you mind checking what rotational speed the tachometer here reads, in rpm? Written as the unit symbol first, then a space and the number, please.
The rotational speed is rpm 6000
